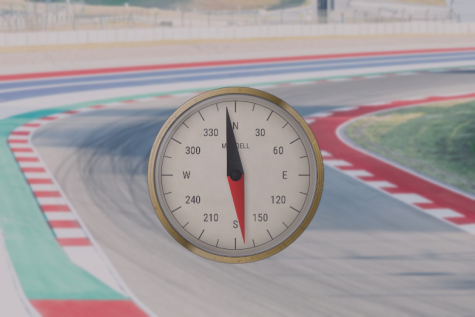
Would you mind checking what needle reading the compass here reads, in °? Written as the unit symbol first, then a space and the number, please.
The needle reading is ° 172.5
